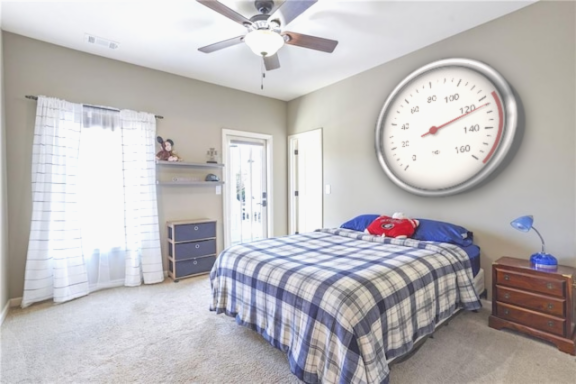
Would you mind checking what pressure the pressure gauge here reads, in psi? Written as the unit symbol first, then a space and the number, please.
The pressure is psi 125
